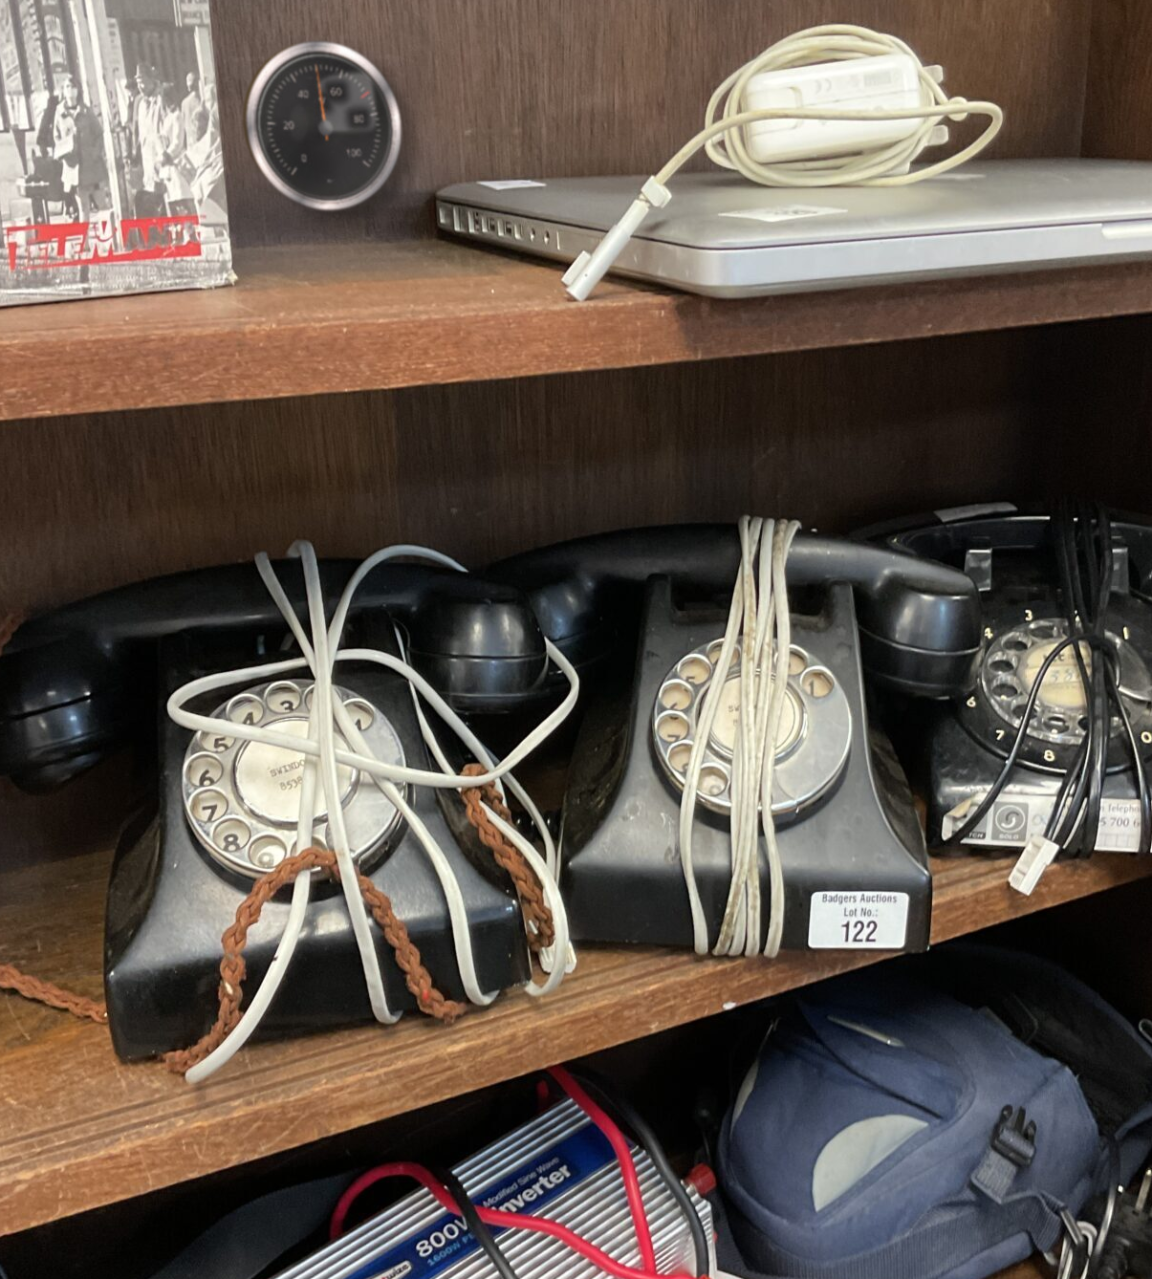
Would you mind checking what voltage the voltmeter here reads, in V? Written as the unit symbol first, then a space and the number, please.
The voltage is V 50
